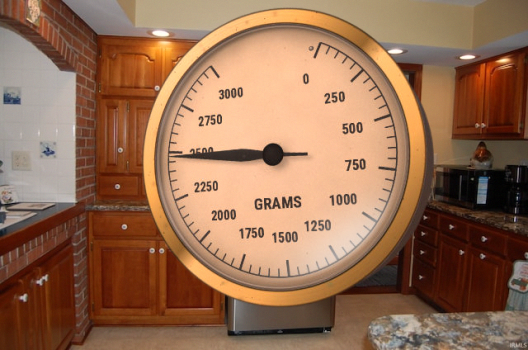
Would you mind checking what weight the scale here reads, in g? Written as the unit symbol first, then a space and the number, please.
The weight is g 2475
